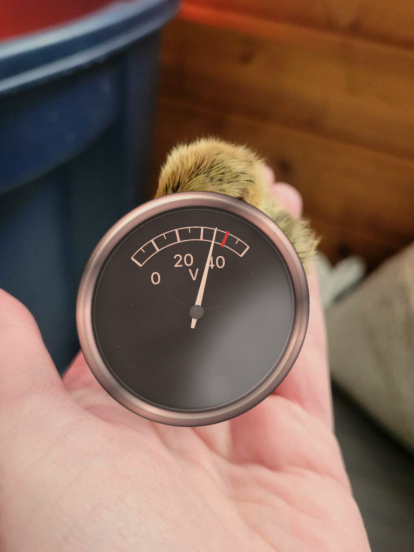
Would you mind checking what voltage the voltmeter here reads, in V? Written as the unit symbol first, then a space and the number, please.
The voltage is V 35
